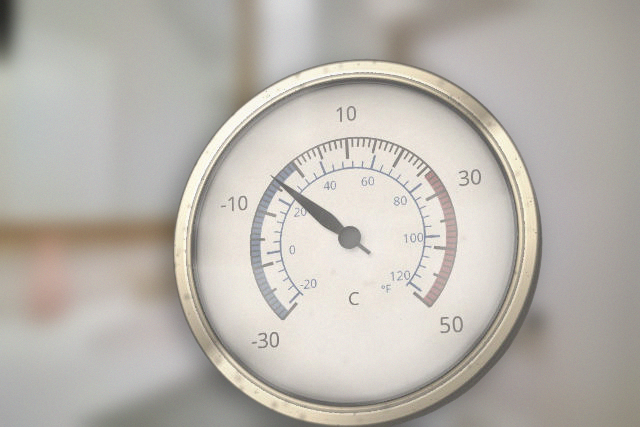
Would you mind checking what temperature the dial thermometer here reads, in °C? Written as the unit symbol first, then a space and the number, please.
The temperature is °C -4
